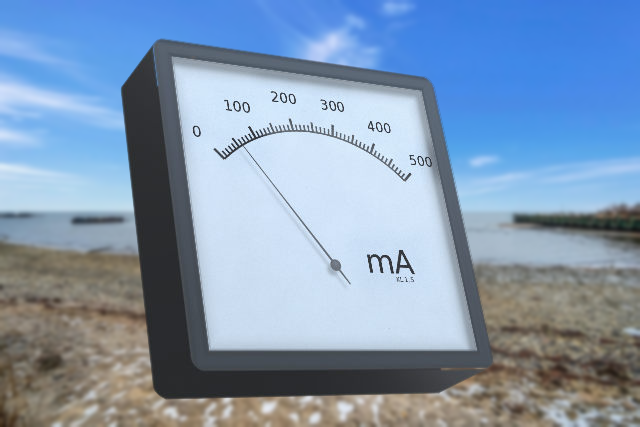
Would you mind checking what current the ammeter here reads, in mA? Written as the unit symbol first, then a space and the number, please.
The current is mA 50
